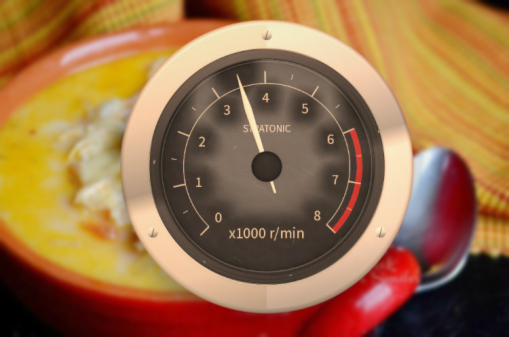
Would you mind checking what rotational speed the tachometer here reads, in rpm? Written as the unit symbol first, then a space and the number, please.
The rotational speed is rpm 3500
